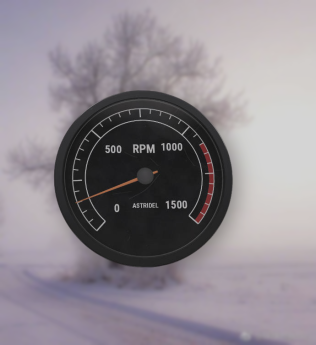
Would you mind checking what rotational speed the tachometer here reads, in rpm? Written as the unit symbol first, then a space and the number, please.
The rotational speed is rpm 150
